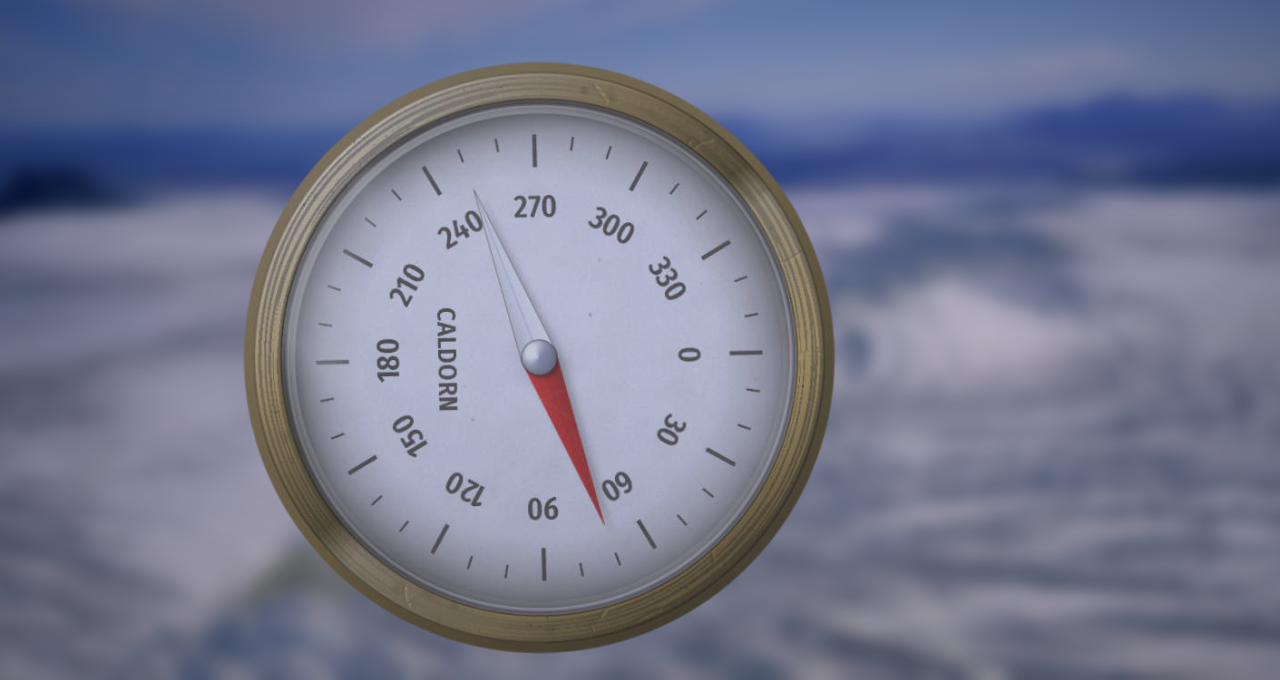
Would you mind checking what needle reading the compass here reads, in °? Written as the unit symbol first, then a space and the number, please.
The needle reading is ° 70
